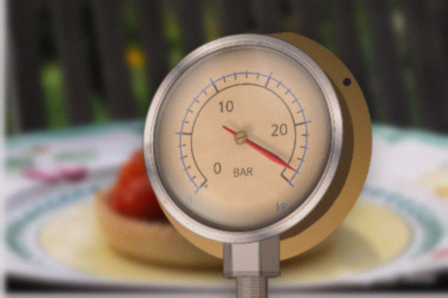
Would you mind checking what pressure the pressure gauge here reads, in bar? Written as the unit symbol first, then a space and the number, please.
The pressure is bar 24
